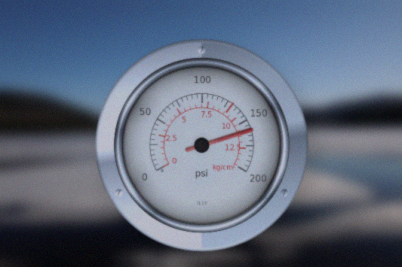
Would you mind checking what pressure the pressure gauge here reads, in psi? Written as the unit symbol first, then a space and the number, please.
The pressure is psi 160
